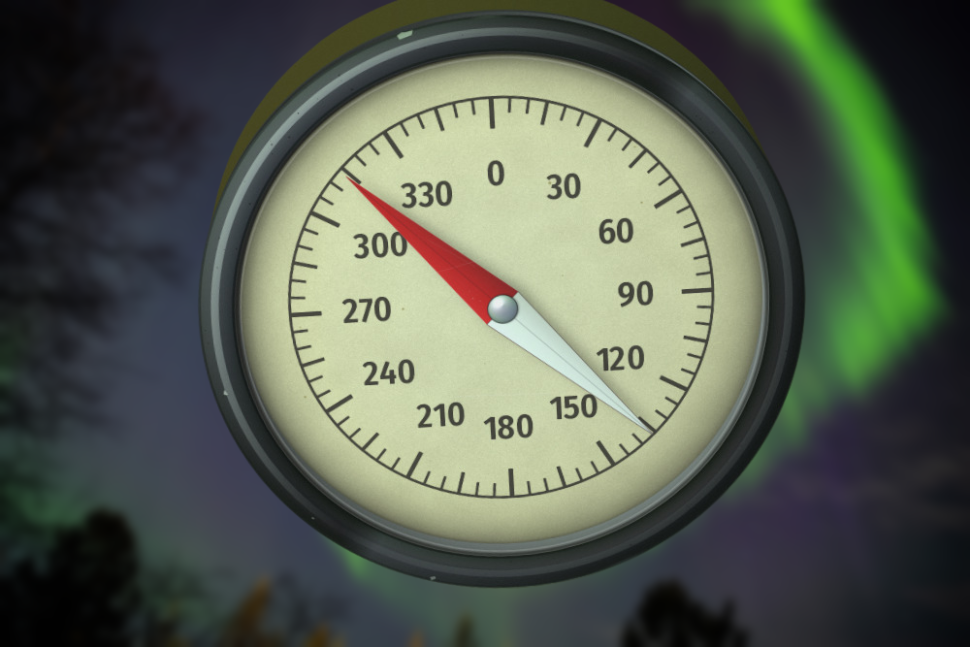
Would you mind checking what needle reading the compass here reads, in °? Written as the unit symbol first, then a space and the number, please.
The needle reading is ° 315
